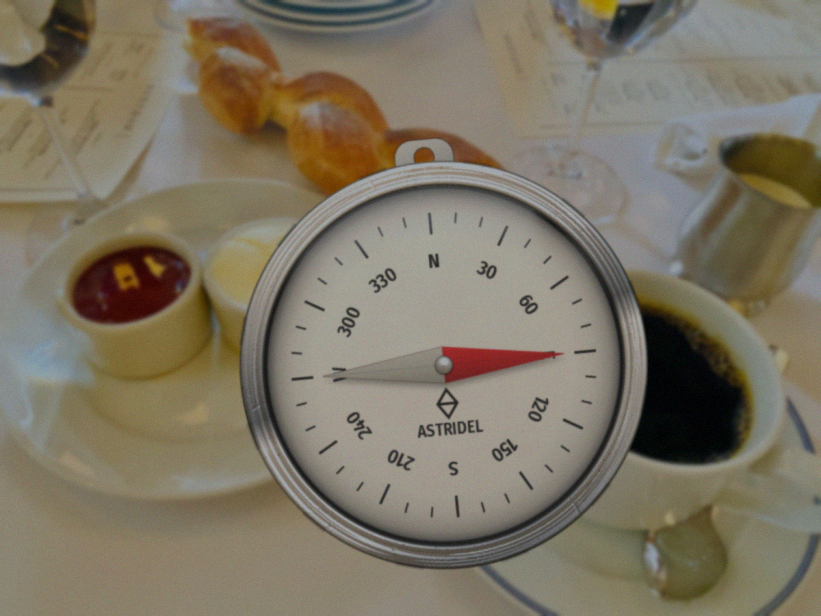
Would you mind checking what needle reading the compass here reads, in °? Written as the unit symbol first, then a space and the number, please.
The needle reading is ° 90
